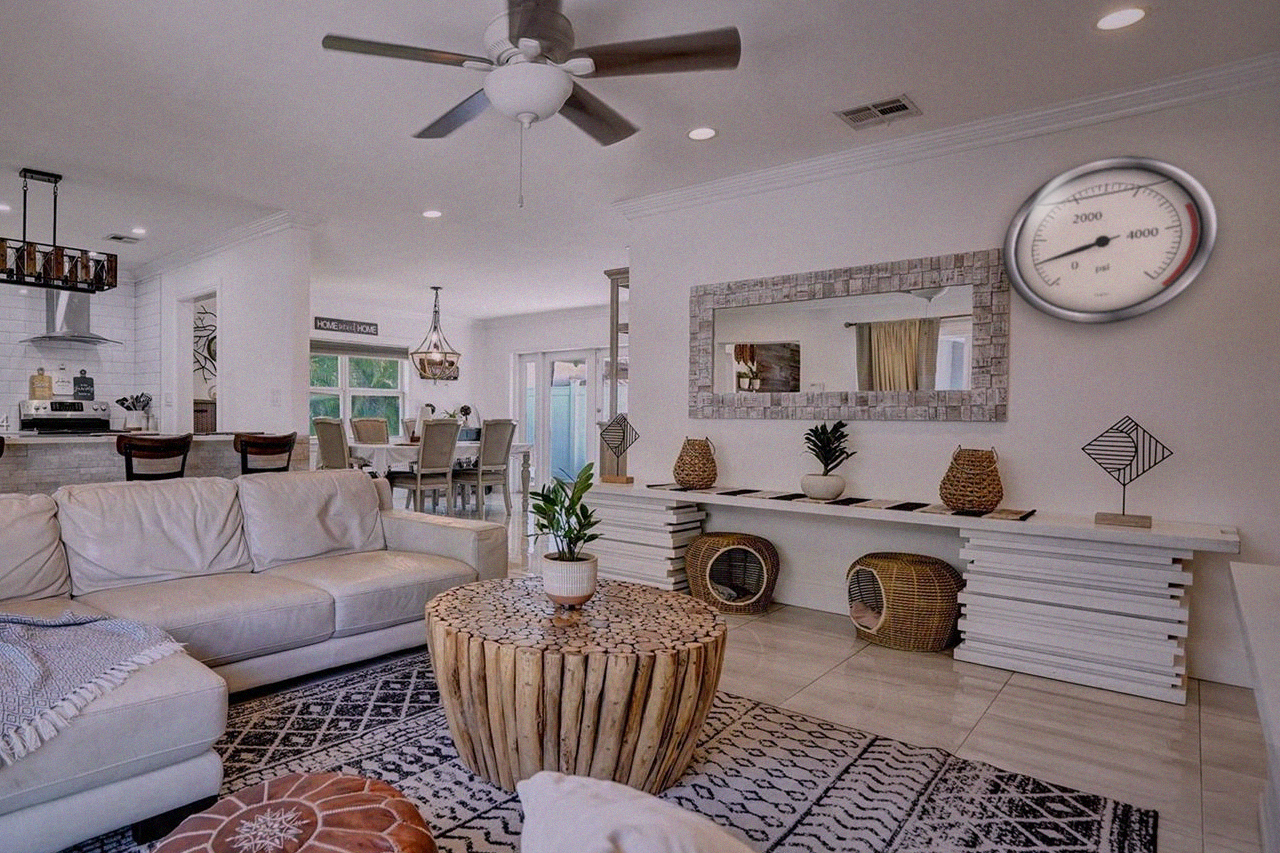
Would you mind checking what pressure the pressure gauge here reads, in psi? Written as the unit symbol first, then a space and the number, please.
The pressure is psi 500
